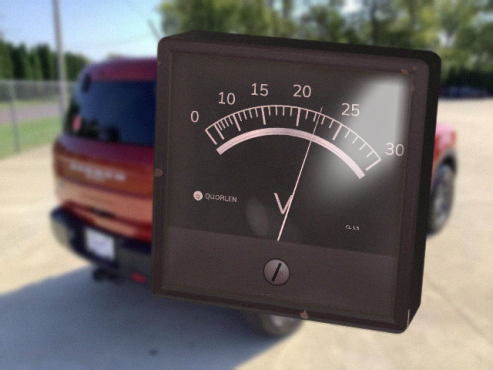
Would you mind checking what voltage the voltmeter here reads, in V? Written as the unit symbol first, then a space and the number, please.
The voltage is V 22.5
